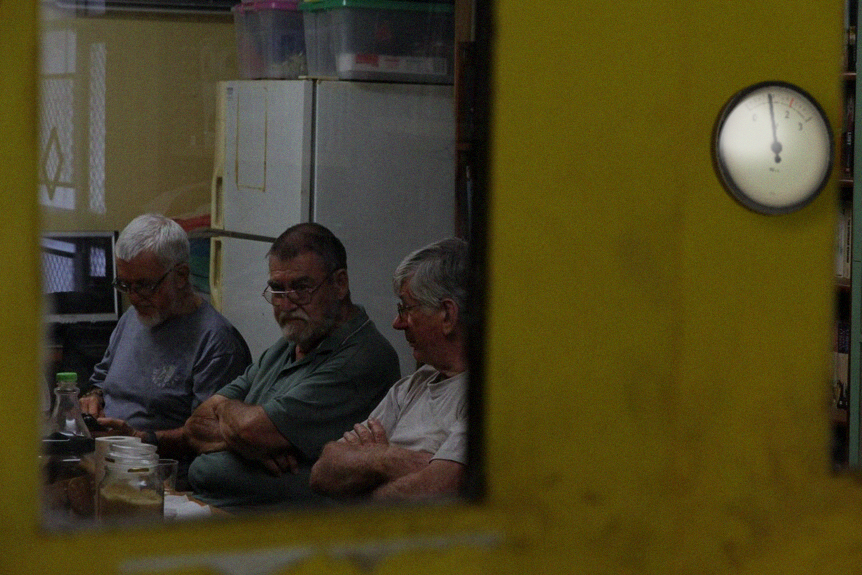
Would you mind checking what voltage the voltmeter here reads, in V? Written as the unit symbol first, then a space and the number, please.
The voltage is V 1
